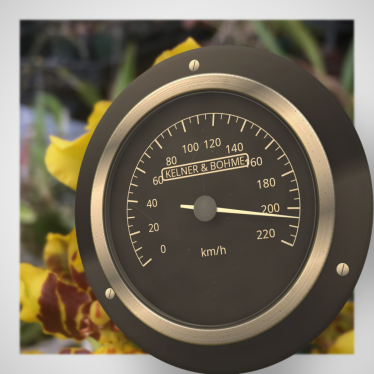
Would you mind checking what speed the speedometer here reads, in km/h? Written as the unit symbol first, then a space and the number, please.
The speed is km/h 205
